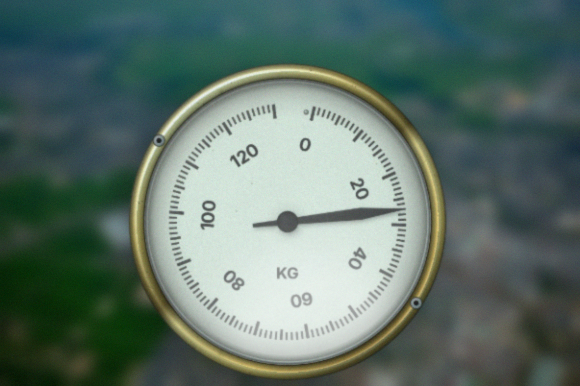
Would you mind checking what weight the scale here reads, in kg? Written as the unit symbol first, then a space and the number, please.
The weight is kg 27
